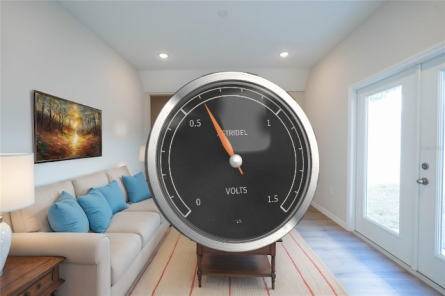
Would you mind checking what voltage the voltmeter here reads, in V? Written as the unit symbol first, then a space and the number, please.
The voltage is V 0.6
